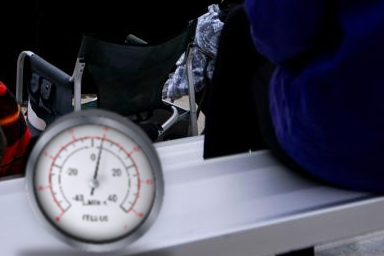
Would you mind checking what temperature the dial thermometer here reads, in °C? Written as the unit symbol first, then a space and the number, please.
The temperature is °C 4
